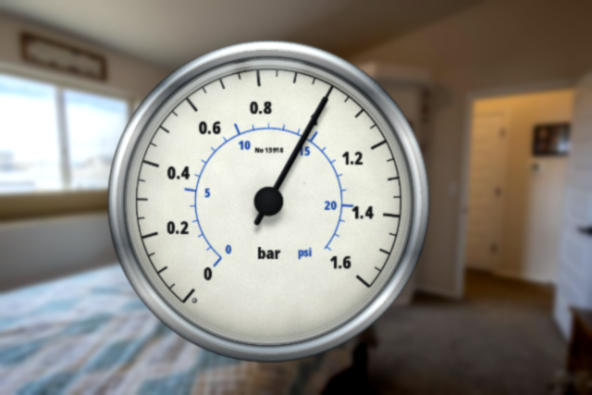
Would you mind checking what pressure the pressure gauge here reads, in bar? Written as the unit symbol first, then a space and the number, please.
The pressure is bar 1
